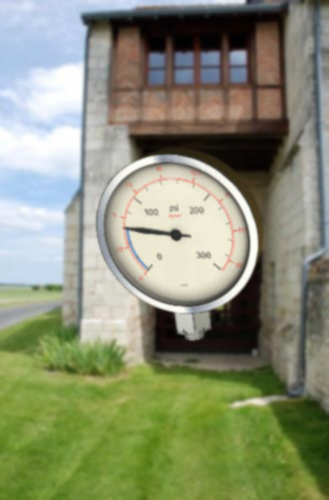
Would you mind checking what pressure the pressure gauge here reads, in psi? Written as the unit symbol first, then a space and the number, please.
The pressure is psi 60
